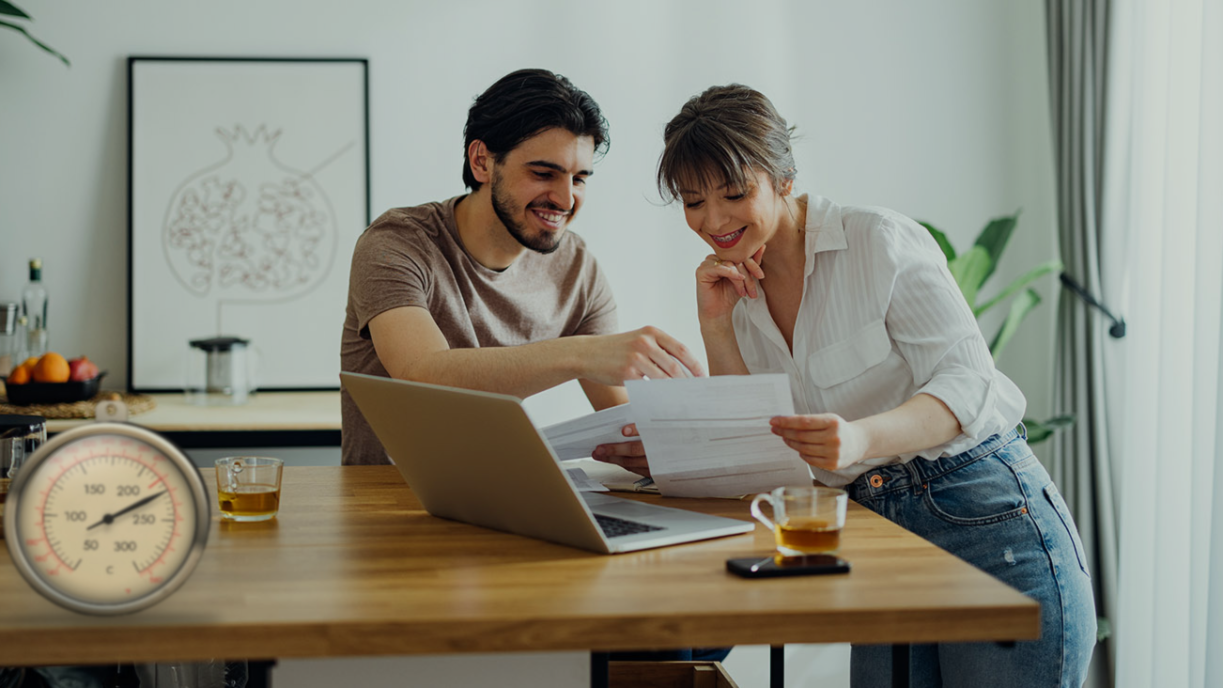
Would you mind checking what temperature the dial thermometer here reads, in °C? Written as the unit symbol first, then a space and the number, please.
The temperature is °C 225
